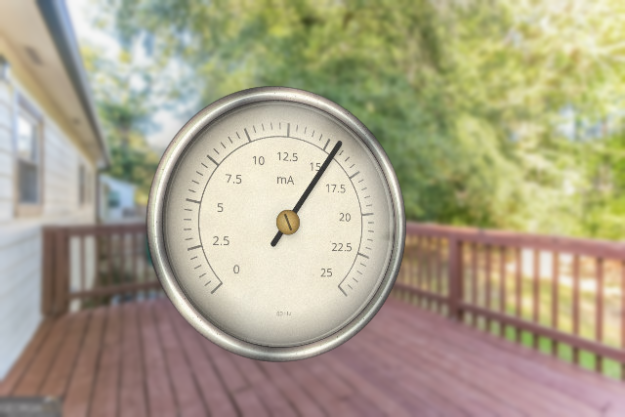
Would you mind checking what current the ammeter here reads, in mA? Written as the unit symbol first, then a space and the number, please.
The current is mA 15.5
